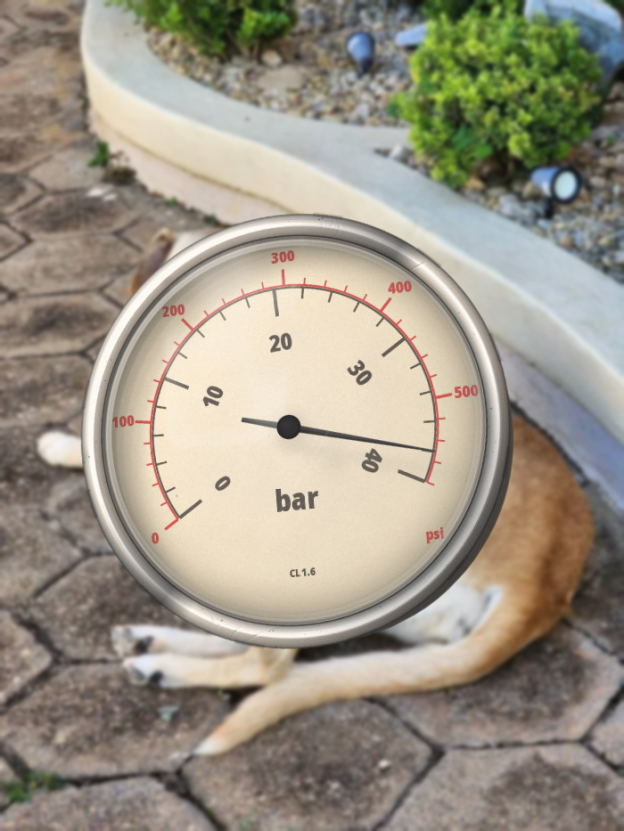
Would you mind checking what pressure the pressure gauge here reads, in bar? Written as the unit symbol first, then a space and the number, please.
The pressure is bar 38
